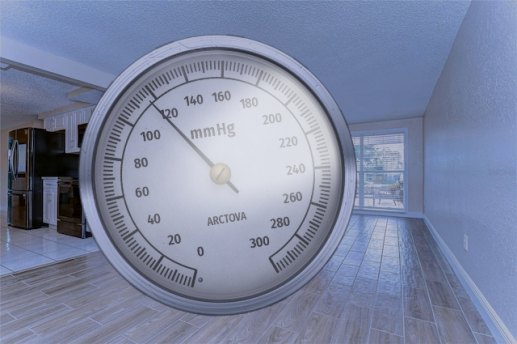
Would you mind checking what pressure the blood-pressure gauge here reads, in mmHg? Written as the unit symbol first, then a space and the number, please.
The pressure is mmHg 116
